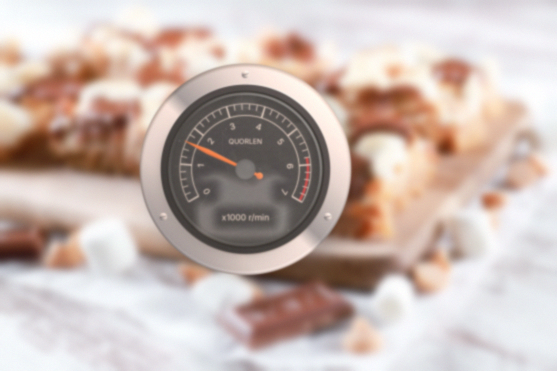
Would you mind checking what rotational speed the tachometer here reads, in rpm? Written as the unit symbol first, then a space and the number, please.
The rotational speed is rpm 1600
